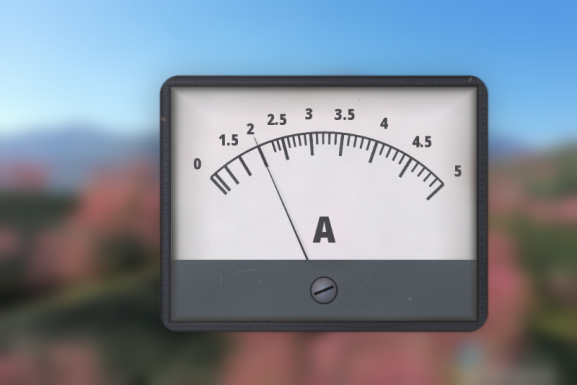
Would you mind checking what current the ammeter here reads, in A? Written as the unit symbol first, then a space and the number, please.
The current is A 2
